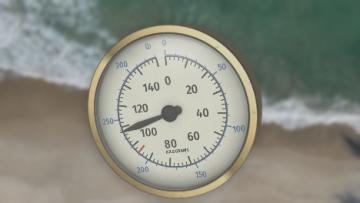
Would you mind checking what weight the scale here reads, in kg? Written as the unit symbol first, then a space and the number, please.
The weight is kg 108
